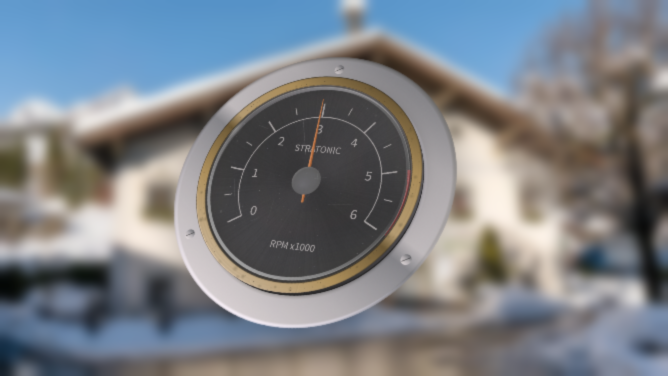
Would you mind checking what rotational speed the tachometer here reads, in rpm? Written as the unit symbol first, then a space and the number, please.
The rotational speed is rpm 3000
